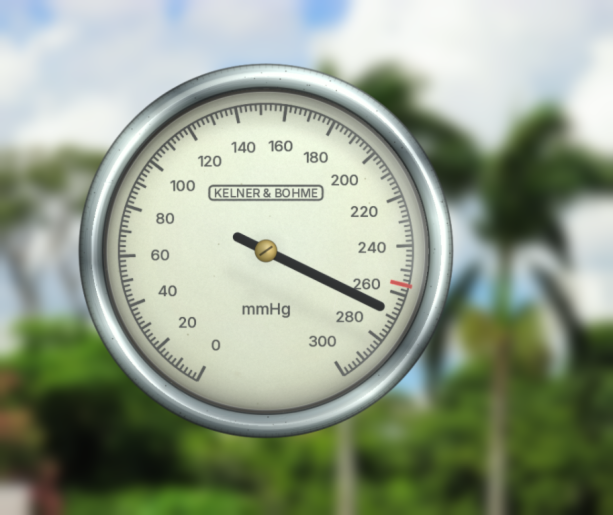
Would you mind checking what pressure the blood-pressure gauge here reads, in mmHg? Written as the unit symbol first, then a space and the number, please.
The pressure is mmHg 268
